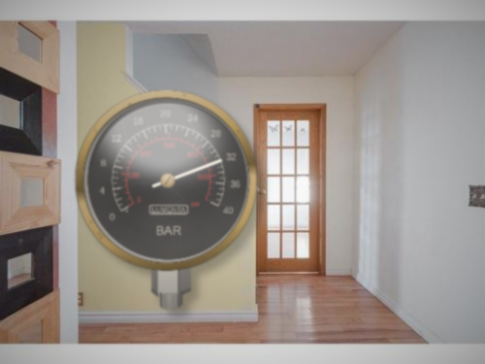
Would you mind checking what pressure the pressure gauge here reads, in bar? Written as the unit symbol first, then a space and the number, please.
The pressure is bar 32
